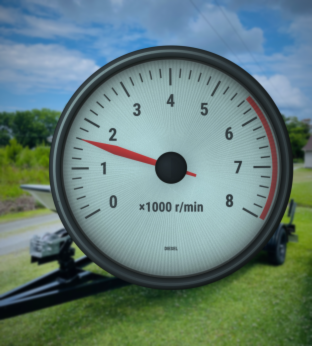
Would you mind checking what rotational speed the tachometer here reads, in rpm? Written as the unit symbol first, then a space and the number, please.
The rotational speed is rpm 1600
